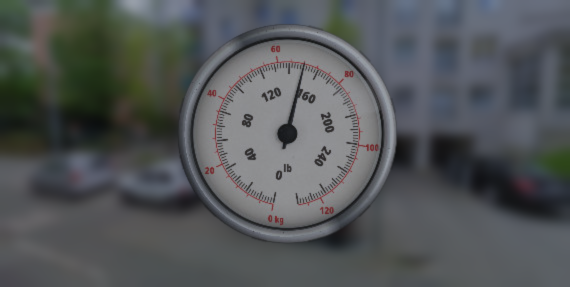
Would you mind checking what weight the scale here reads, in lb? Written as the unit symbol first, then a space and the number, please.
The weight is lb 150
